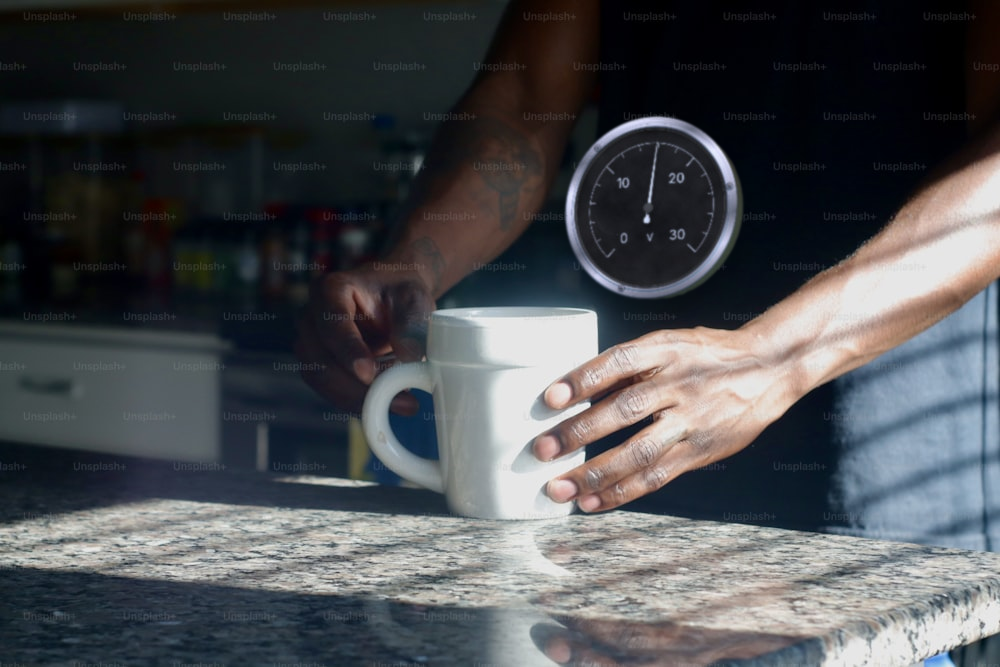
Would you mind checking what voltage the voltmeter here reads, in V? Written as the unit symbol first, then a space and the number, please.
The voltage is V 16
